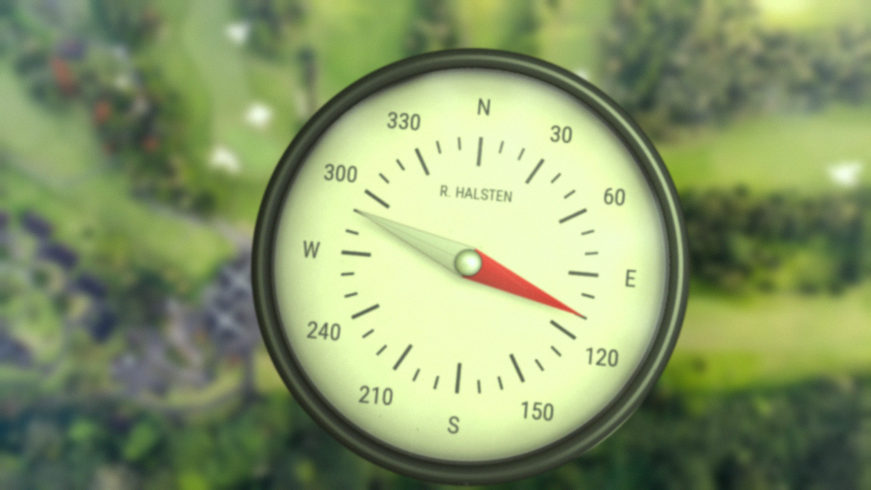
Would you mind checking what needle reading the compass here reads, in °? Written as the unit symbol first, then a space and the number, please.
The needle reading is ° 110
